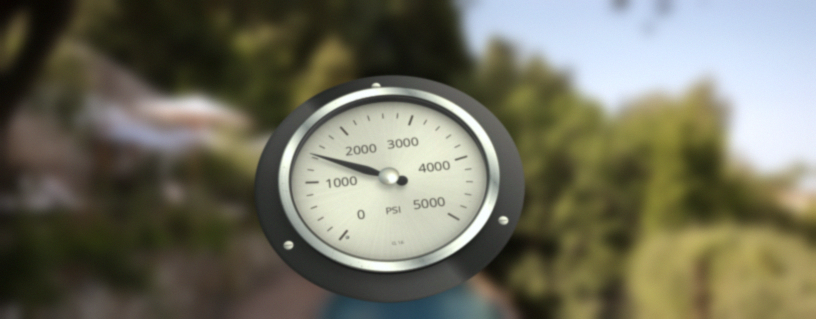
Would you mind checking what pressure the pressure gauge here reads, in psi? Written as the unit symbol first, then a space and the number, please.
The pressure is psi 1400
